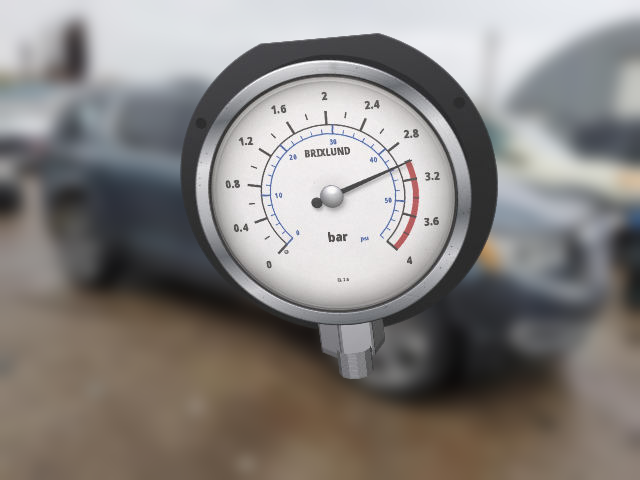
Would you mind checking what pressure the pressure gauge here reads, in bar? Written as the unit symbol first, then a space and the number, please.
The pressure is bar 3
